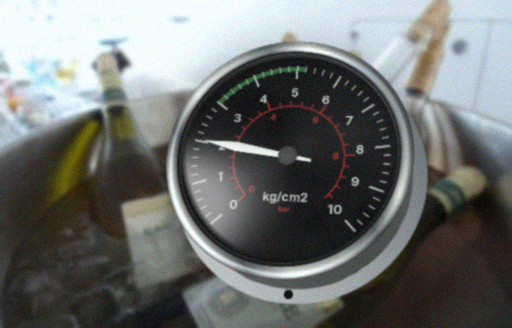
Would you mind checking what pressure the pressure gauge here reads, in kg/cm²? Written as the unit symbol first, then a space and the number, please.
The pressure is kg/cm² 2
